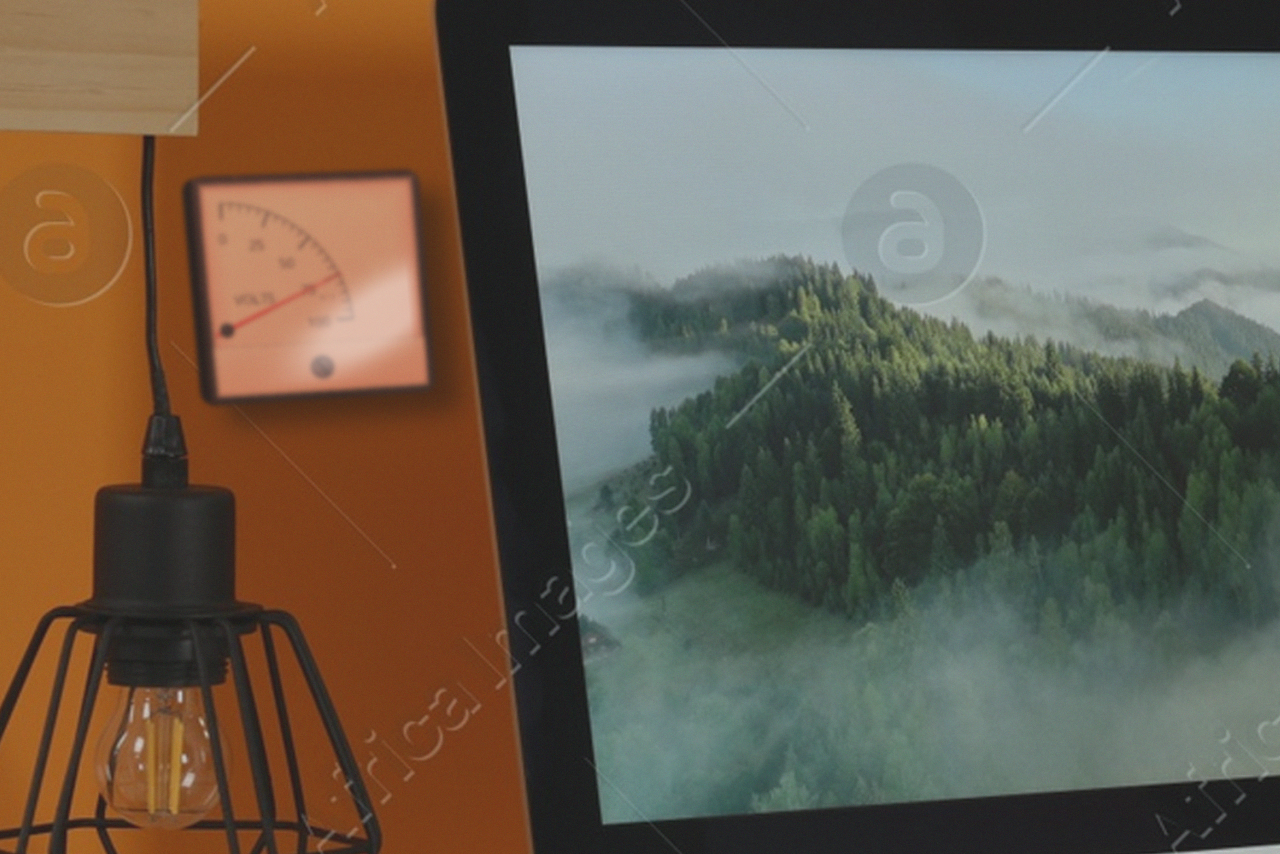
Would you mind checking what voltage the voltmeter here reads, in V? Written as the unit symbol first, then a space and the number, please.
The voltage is V 75
